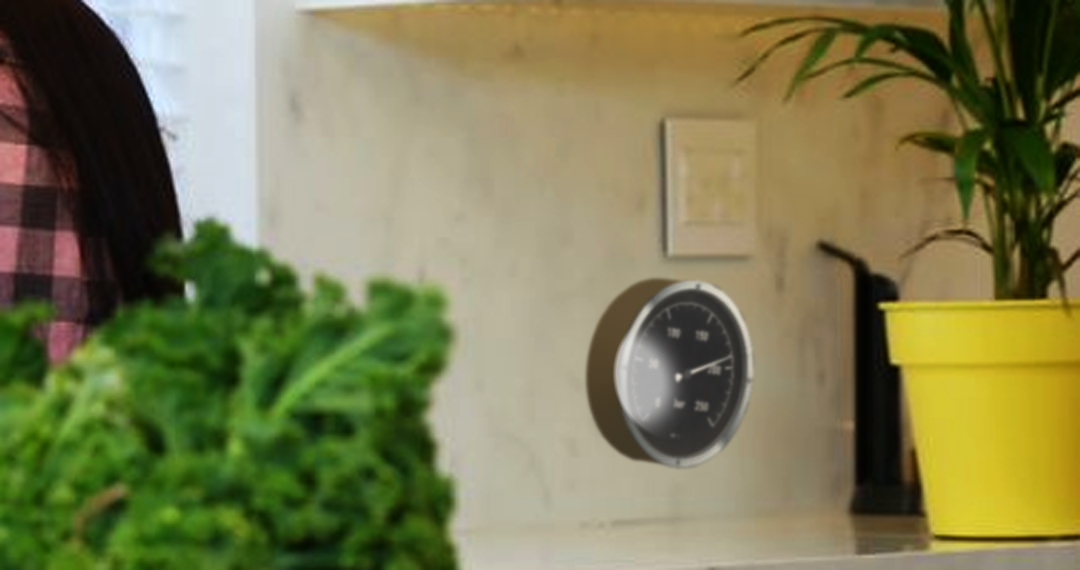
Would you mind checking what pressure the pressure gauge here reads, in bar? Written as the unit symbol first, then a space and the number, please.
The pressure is bar 190
